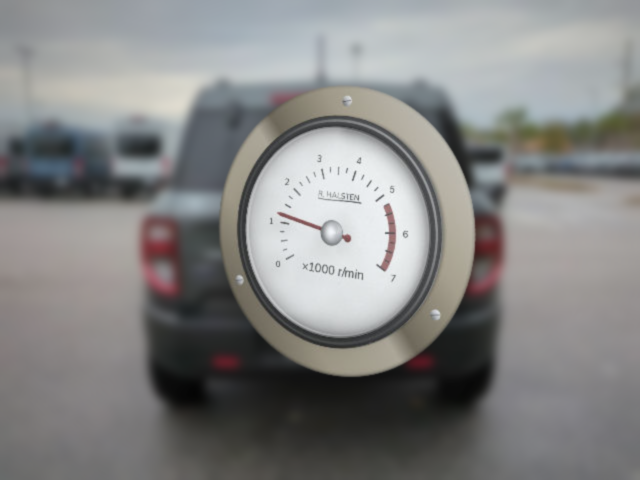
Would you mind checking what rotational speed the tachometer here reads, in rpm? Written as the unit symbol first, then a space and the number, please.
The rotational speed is rpm 1250
